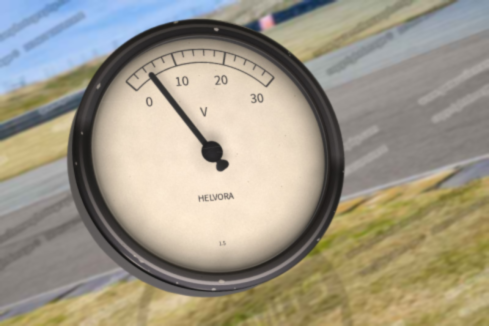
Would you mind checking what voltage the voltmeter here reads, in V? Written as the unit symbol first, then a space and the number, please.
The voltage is V 4
